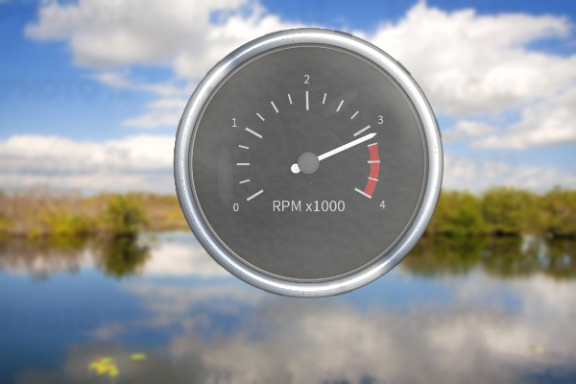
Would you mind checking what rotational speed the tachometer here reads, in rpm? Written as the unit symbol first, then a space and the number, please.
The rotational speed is rpm 3125
